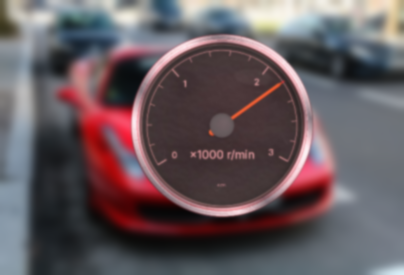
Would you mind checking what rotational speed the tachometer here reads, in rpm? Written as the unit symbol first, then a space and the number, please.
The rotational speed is rpm 2200
